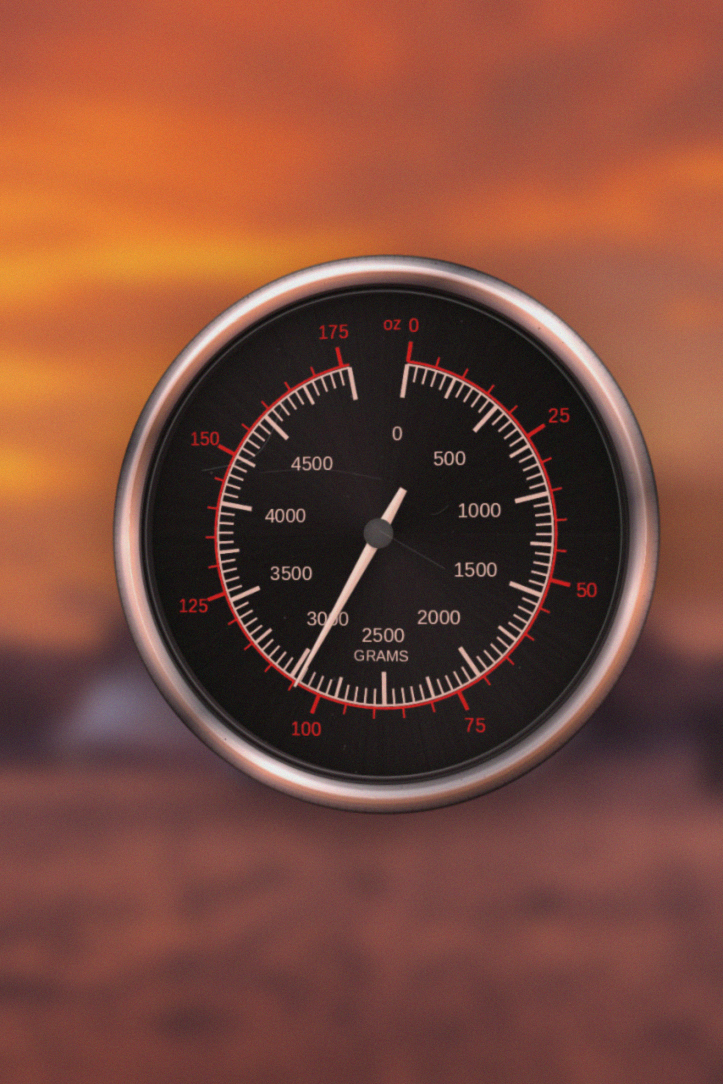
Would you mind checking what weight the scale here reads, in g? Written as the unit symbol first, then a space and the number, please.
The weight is g 2950
